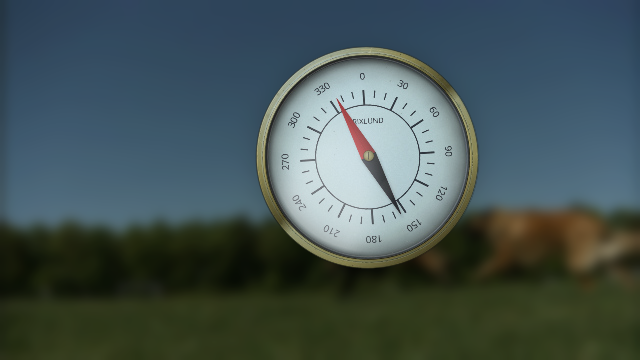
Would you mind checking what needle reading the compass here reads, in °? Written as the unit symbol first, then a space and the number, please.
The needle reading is ° 335
